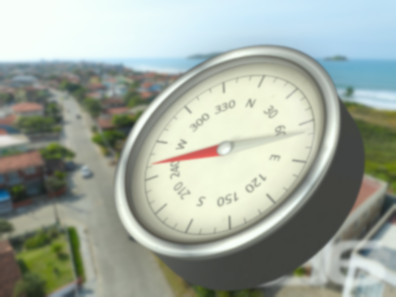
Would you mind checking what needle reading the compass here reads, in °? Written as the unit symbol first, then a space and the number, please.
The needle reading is ° 250
